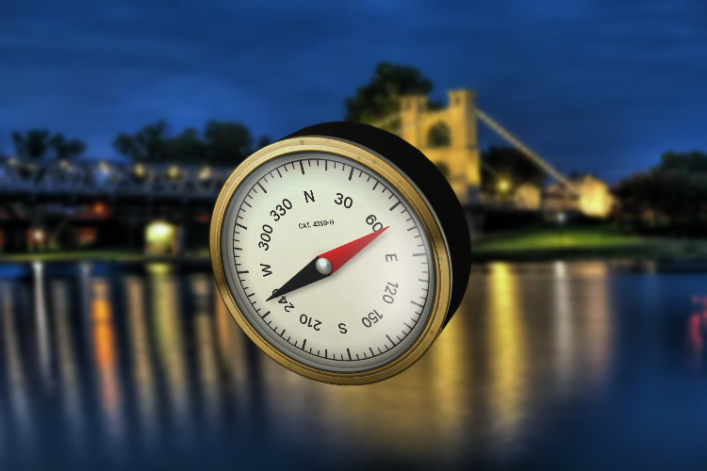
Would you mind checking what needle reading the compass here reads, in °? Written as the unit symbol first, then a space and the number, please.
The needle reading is ° 67.5
